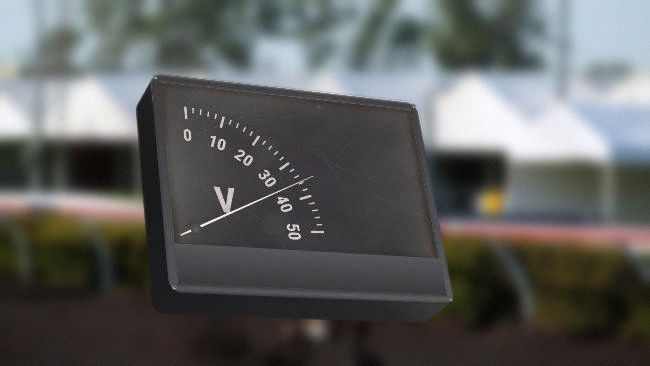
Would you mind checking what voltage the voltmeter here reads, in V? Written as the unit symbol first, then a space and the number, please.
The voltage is V 36
